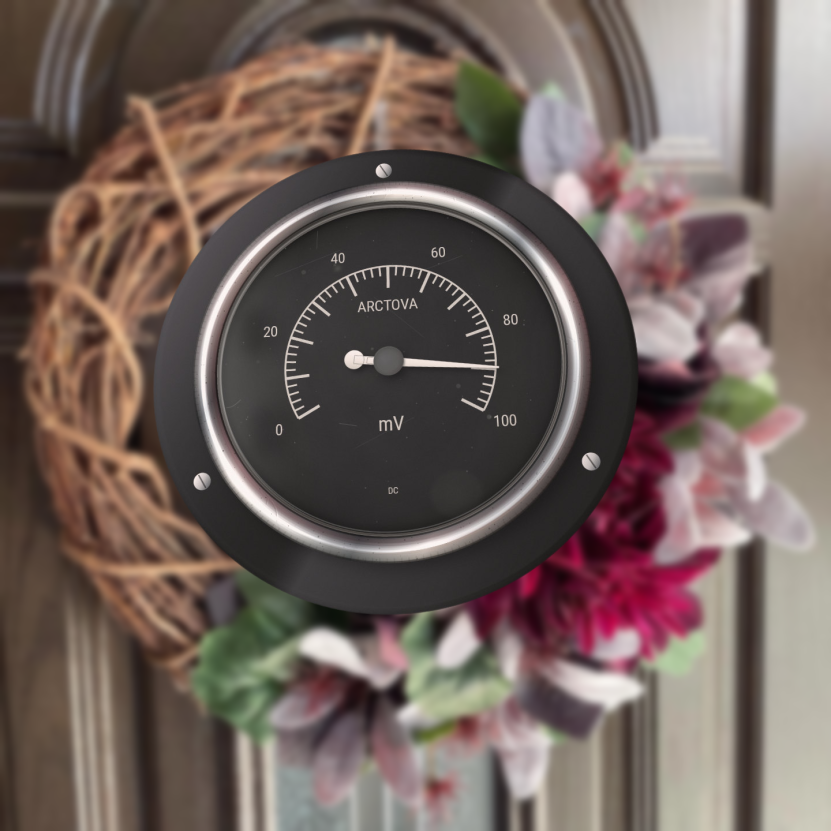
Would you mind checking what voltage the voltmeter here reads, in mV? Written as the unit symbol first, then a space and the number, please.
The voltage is mV 90
